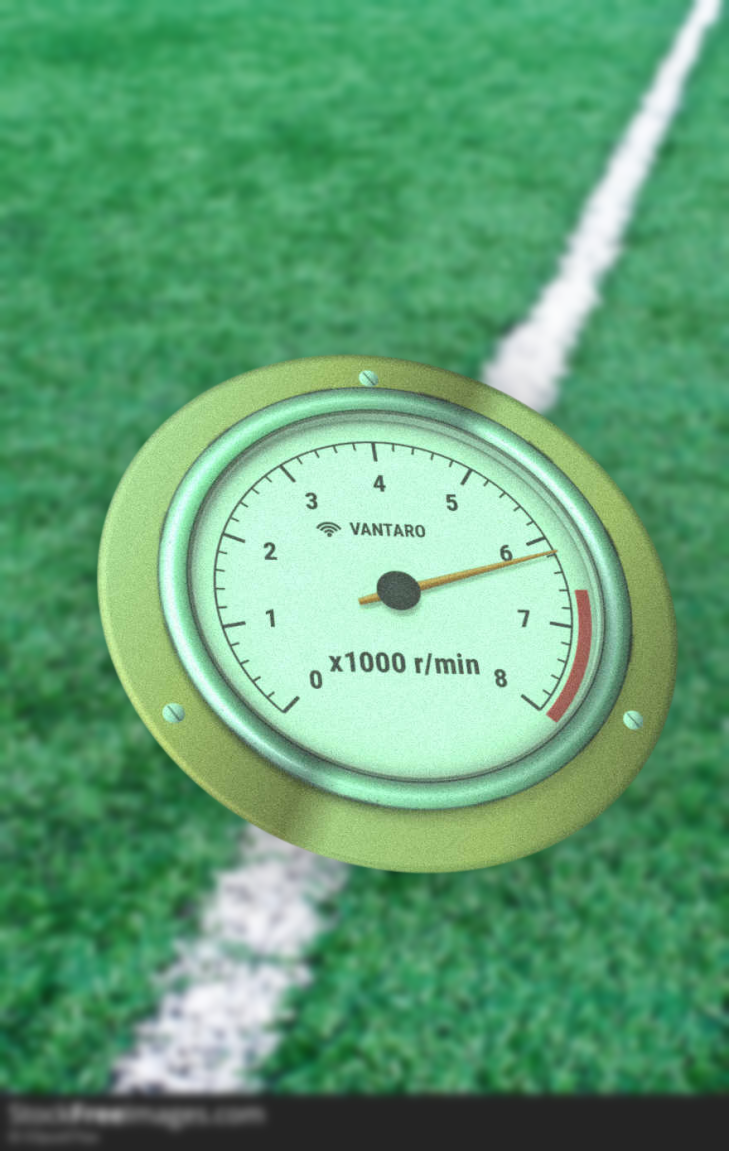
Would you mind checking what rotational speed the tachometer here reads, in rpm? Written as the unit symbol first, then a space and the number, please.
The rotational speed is rpm 6200
